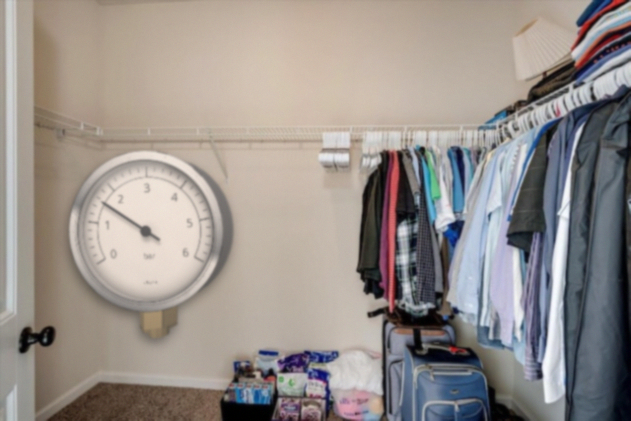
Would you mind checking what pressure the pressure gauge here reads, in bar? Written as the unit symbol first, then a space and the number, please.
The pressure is bar 1.6
